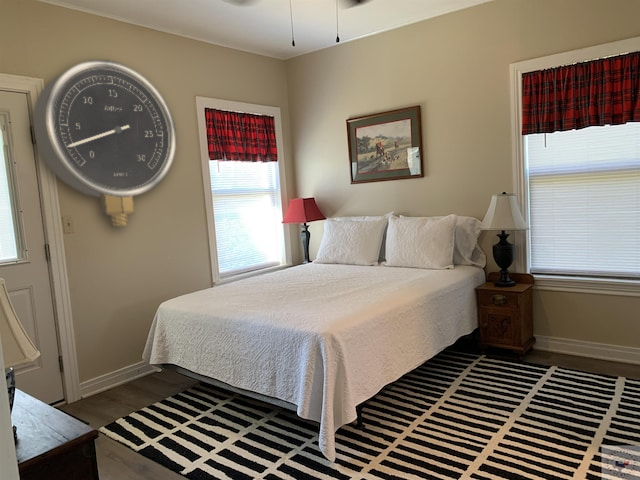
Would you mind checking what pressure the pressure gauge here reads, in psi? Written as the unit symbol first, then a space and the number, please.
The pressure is psi 2.5
